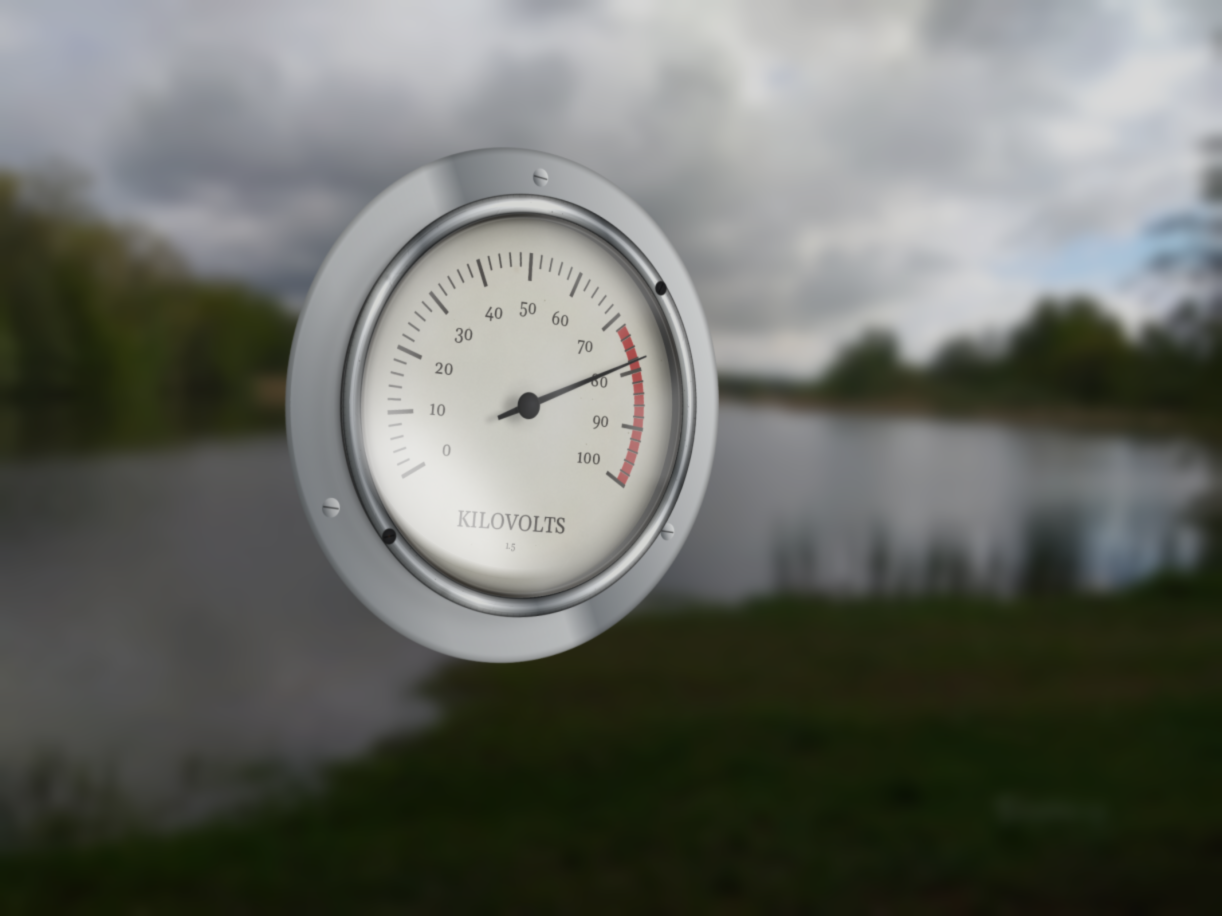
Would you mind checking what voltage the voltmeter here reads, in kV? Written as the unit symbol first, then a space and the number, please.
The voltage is kV 78
